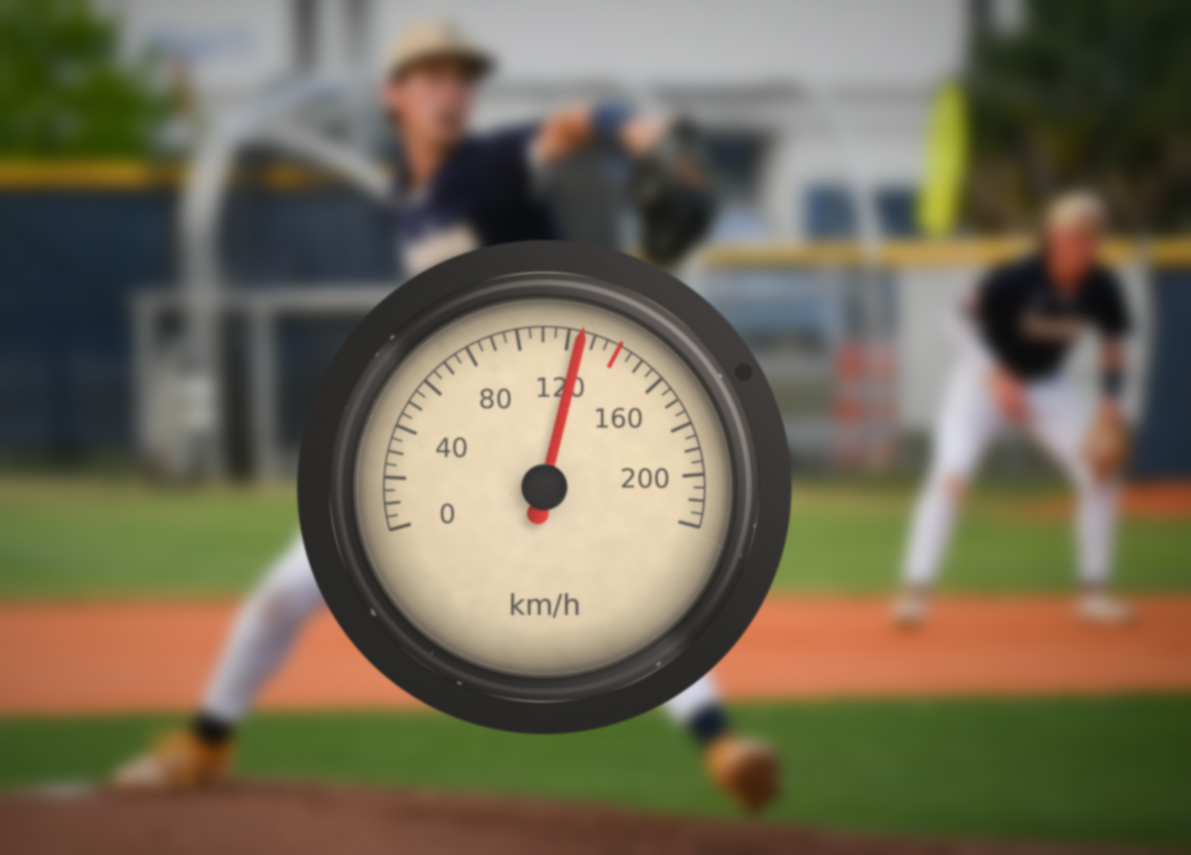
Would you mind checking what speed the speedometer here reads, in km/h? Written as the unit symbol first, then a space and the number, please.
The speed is km/h 125
